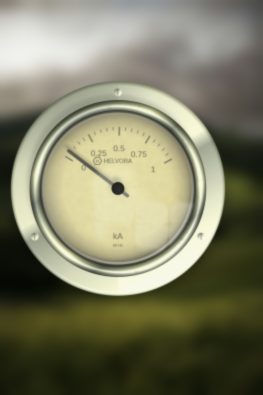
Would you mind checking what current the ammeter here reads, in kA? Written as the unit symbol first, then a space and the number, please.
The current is kA 0.05
